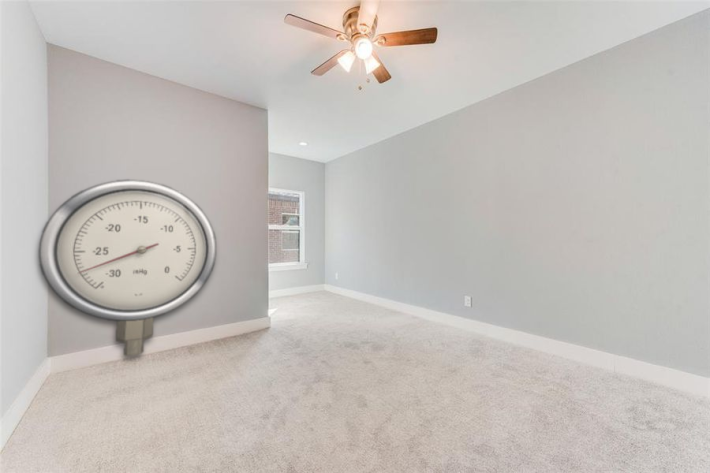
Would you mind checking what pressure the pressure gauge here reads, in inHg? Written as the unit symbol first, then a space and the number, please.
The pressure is inHg -27.5
